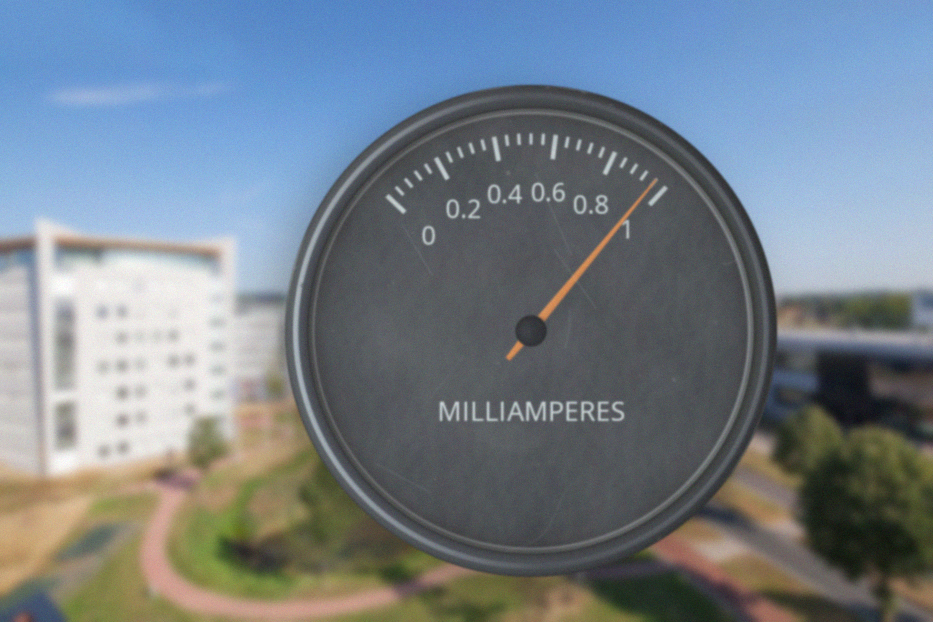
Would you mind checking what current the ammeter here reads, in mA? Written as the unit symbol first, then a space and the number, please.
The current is mA 0.96
